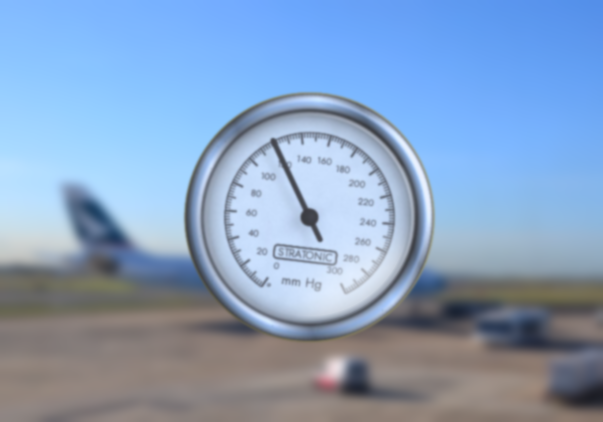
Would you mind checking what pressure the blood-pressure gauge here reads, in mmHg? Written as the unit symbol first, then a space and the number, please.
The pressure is mmHg 120
